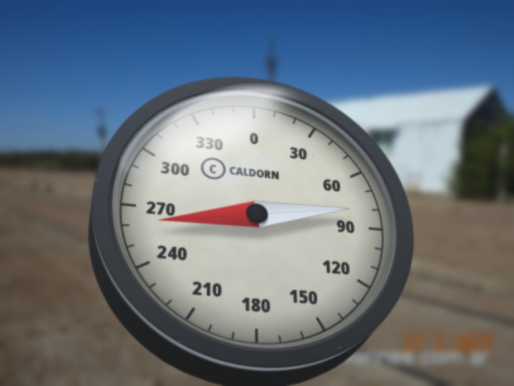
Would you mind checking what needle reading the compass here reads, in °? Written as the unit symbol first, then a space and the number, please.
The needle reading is ° 260
